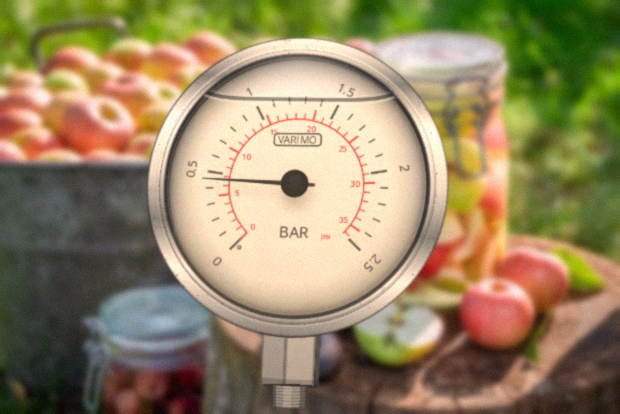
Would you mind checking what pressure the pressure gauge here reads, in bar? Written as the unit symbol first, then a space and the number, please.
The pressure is bar 0.45
